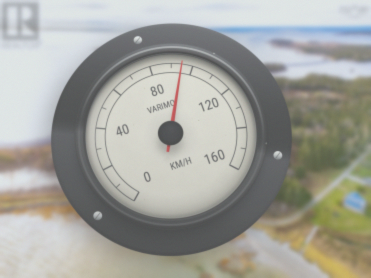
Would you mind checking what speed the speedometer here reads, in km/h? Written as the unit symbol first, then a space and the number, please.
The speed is km/h 95
